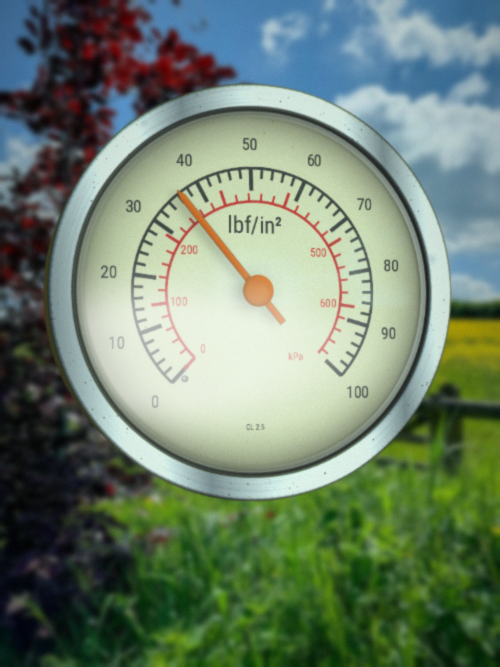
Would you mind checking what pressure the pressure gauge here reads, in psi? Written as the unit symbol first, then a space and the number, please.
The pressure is psi 36
